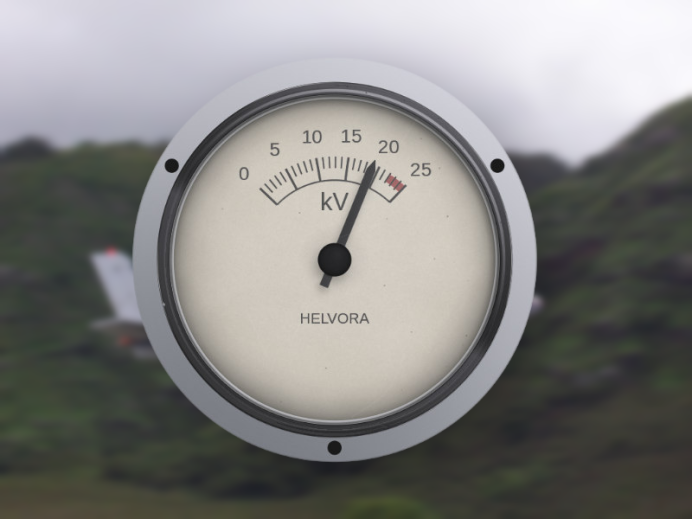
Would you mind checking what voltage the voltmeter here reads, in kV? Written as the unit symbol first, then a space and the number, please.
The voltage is kV 19
